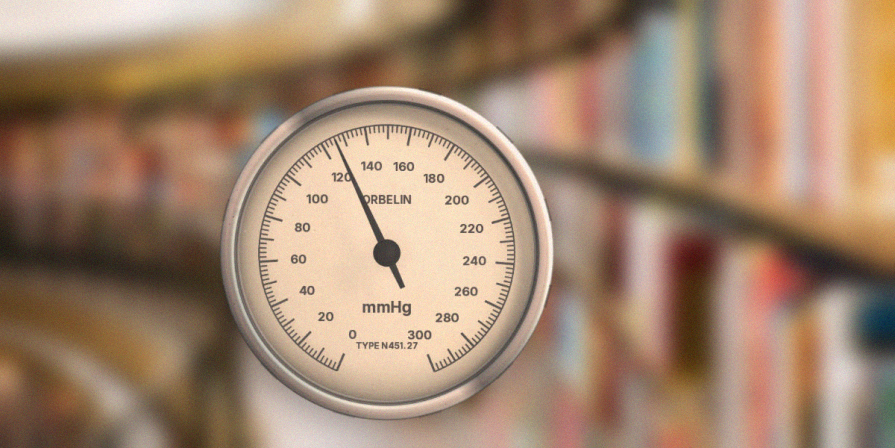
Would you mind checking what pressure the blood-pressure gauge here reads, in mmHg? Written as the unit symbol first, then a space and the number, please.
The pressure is mmHg 126
